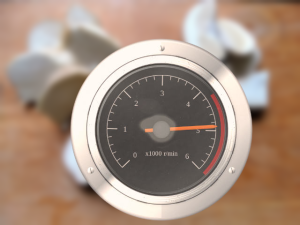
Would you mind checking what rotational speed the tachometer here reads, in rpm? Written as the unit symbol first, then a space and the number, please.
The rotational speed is rpm 4900
